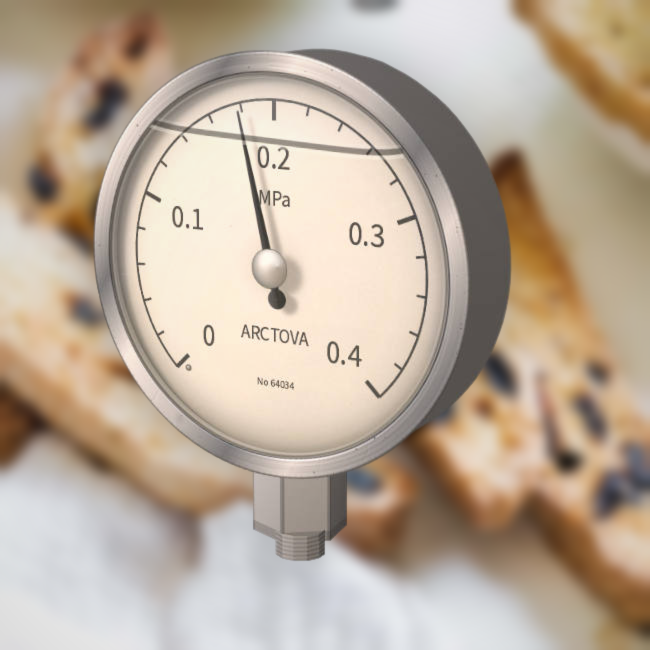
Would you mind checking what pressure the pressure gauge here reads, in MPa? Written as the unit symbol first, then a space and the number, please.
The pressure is MPa 0.18
